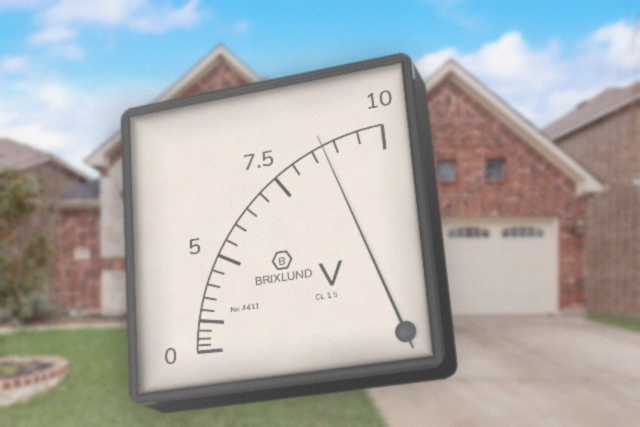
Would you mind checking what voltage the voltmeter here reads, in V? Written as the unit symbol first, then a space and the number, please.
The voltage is V 8.75
